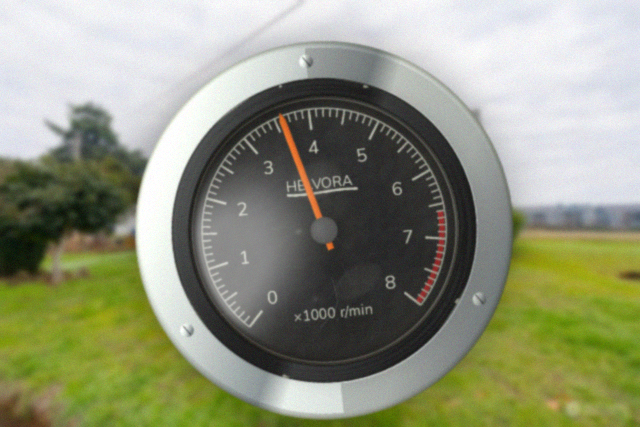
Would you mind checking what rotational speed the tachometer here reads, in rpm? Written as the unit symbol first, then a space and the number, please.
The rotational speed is rpm 3600
